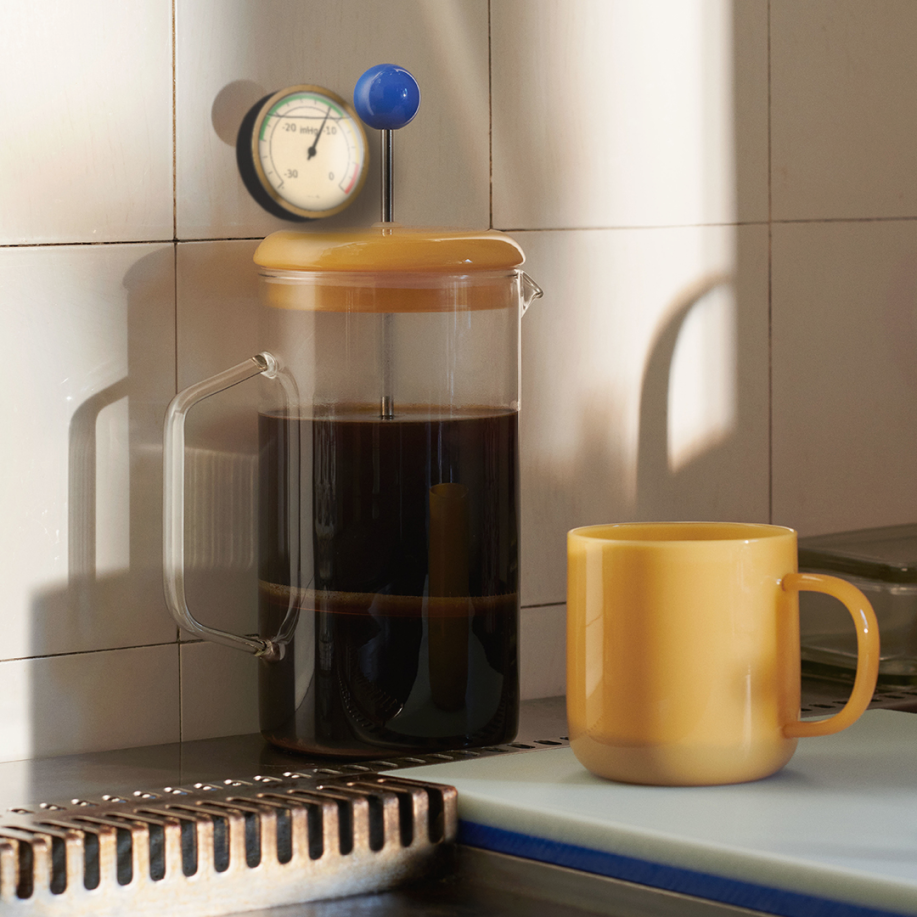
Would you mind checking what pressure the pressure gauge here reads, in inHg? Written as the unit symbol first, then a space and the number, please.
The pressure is inHg -12
